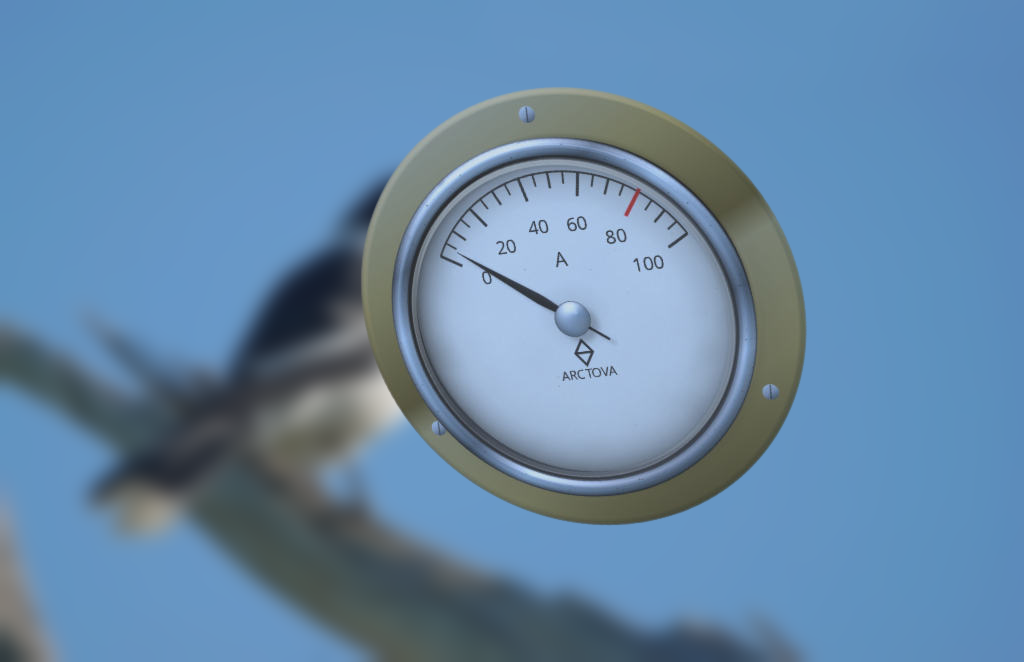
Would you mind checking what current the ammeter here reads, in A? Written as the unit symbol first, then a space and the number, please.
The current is A 5
